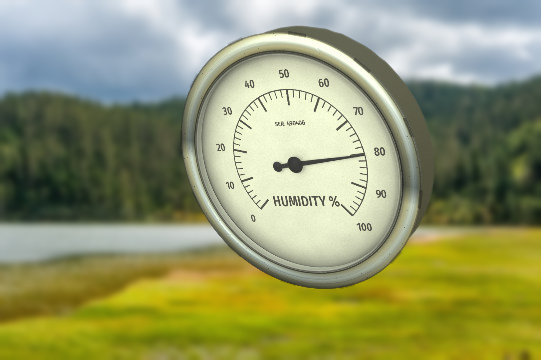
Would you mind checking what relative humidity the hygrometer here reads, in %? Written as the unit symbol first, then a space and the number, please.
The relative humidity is % 80
